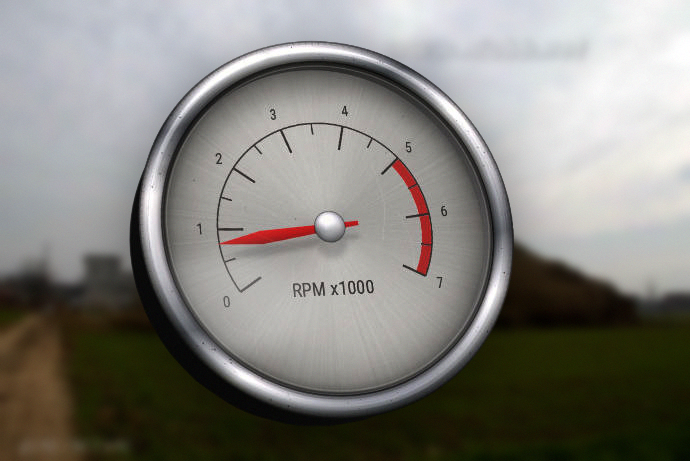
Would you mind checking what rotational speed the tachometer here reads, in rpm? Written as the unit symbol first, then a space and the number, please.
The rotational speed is rpm 750
